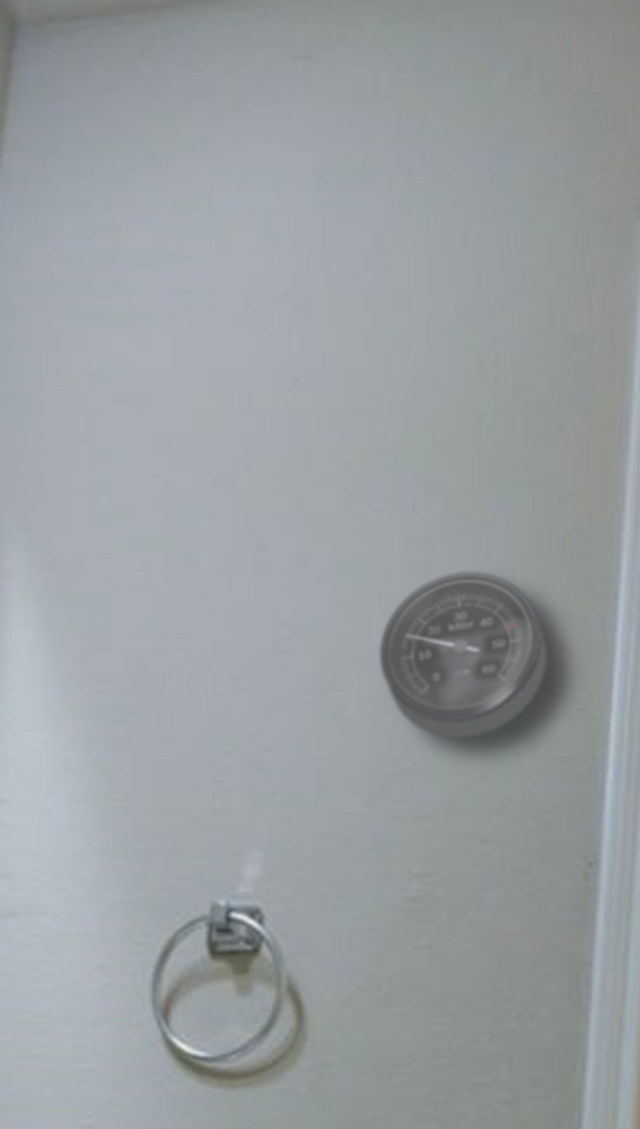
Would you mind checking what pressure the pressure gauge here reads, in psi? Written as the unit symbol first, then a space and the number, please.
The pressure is psi 15
